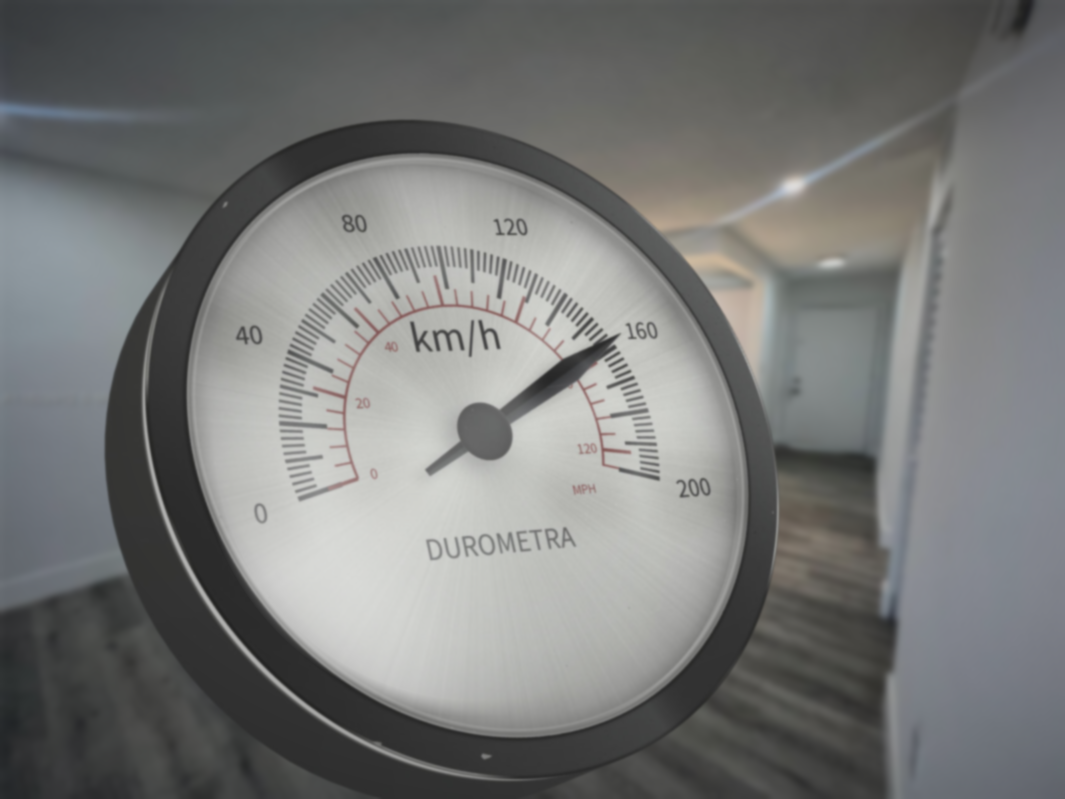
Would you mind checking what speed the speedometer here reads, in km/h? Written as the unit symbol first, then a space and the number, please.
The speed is km/h 158
